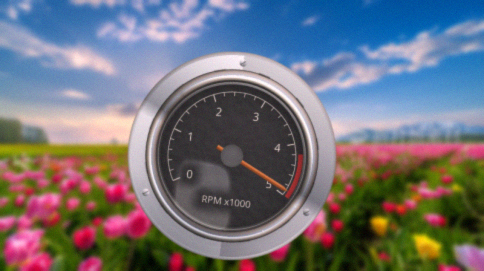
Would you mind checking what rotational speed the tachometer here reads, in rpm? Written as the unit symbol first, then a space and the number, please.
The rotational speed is rpm 4900
